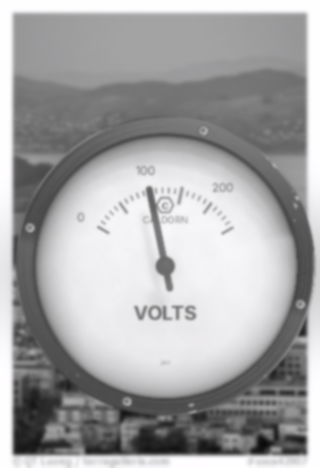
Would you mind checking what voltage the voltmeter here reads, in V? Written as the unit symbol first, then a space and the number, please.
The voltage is V 100
